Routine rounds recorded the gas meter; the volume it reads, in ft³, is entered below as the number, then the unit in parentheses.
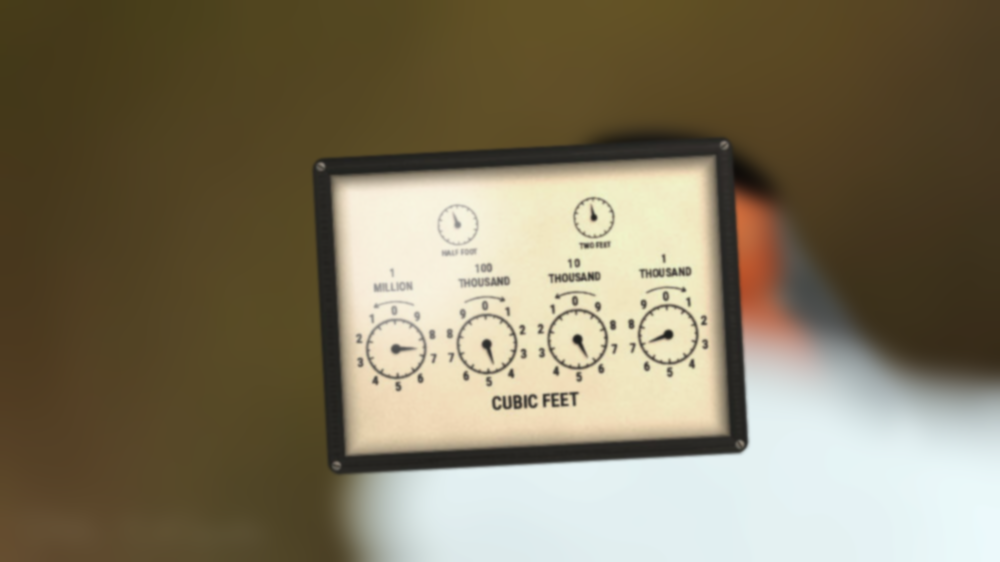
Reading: 745700 (ft³)
